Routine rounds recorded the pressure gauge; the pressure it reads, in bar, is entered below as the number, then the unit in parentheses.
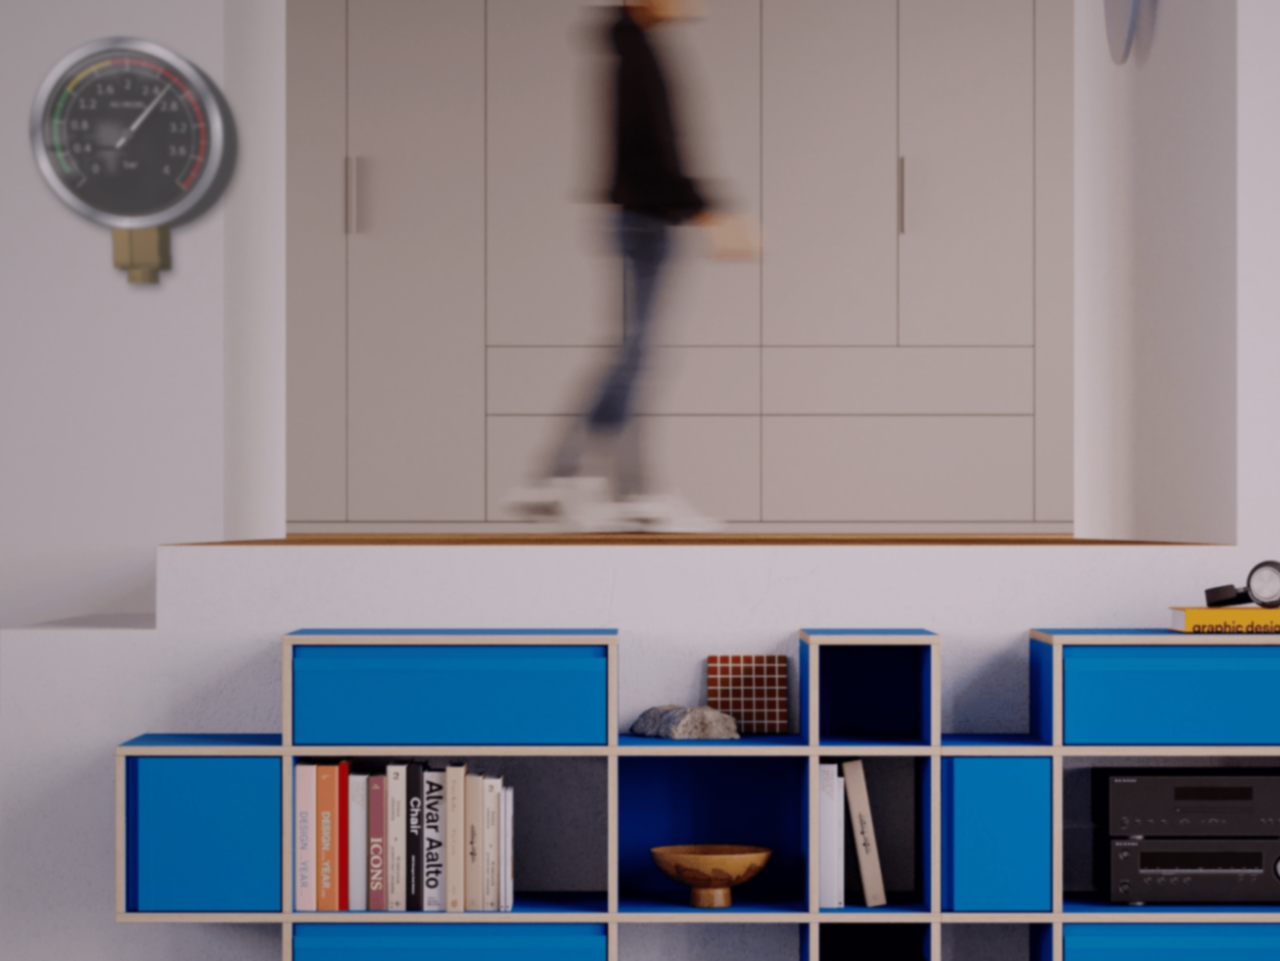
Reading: 2.6 (bar)
